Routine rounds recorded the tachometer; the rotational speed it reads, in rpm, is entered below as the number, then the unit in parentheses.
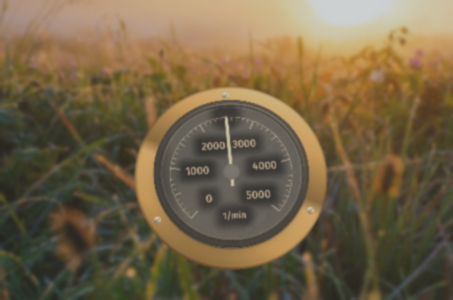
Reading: 2500 (rpm)
